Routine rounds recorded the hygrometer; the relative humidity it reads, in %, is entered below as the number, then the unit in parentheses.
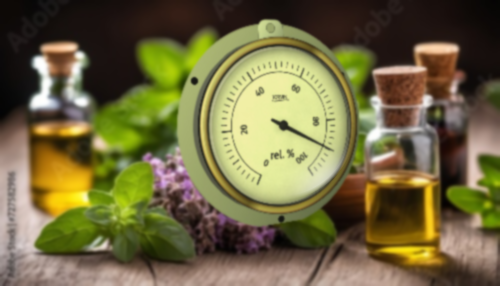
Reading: 90 (%)
